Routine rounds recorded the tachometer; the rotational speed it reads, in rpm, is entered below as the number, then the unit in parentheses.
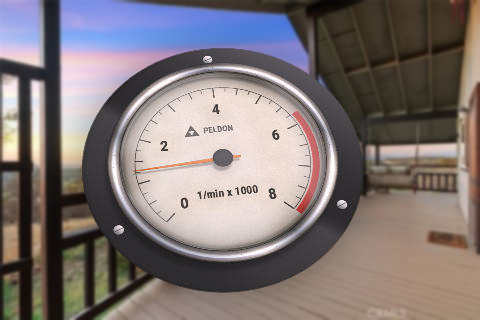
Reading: 1250 (rpm)
